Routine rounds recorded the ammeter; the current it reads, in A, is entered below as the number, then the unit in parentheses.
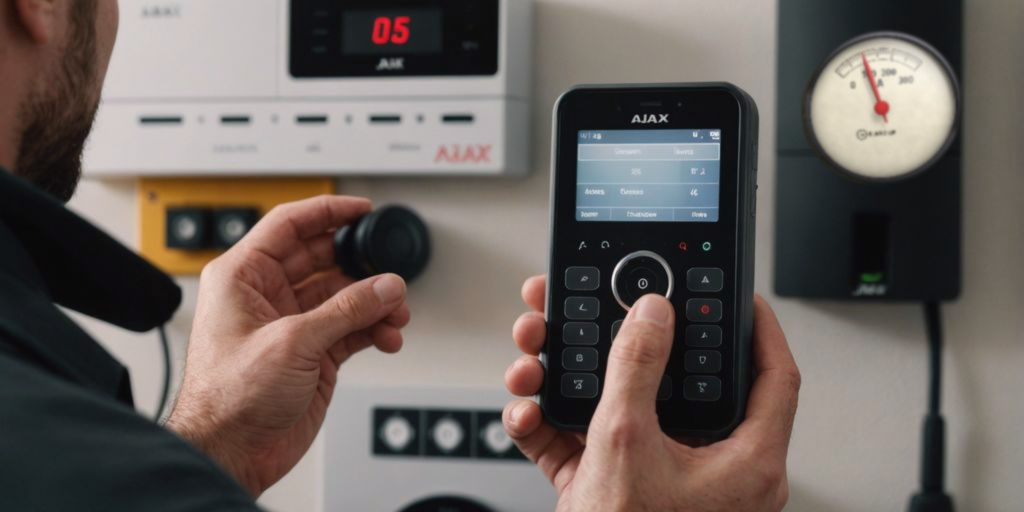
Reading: 100 (A)
